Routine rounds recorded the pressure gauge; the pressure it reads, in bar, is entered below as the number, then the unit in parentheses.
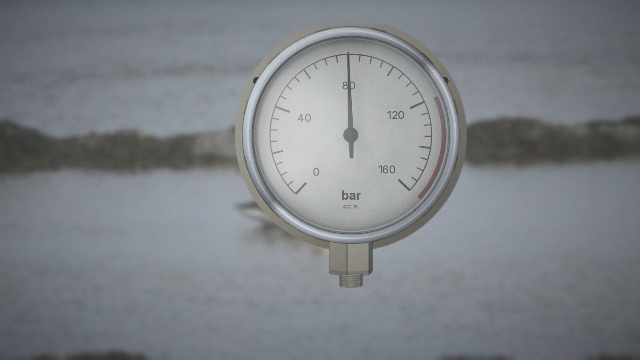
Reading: 80 (bar)
